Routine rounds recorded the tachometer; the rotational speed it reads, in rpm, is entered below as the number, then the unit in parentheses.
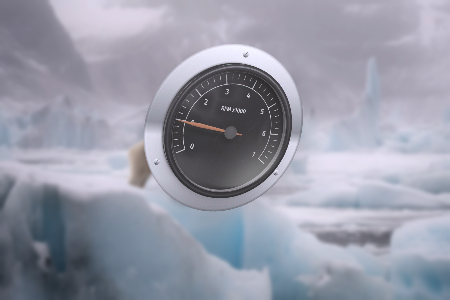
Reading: 1000 (rpm)
